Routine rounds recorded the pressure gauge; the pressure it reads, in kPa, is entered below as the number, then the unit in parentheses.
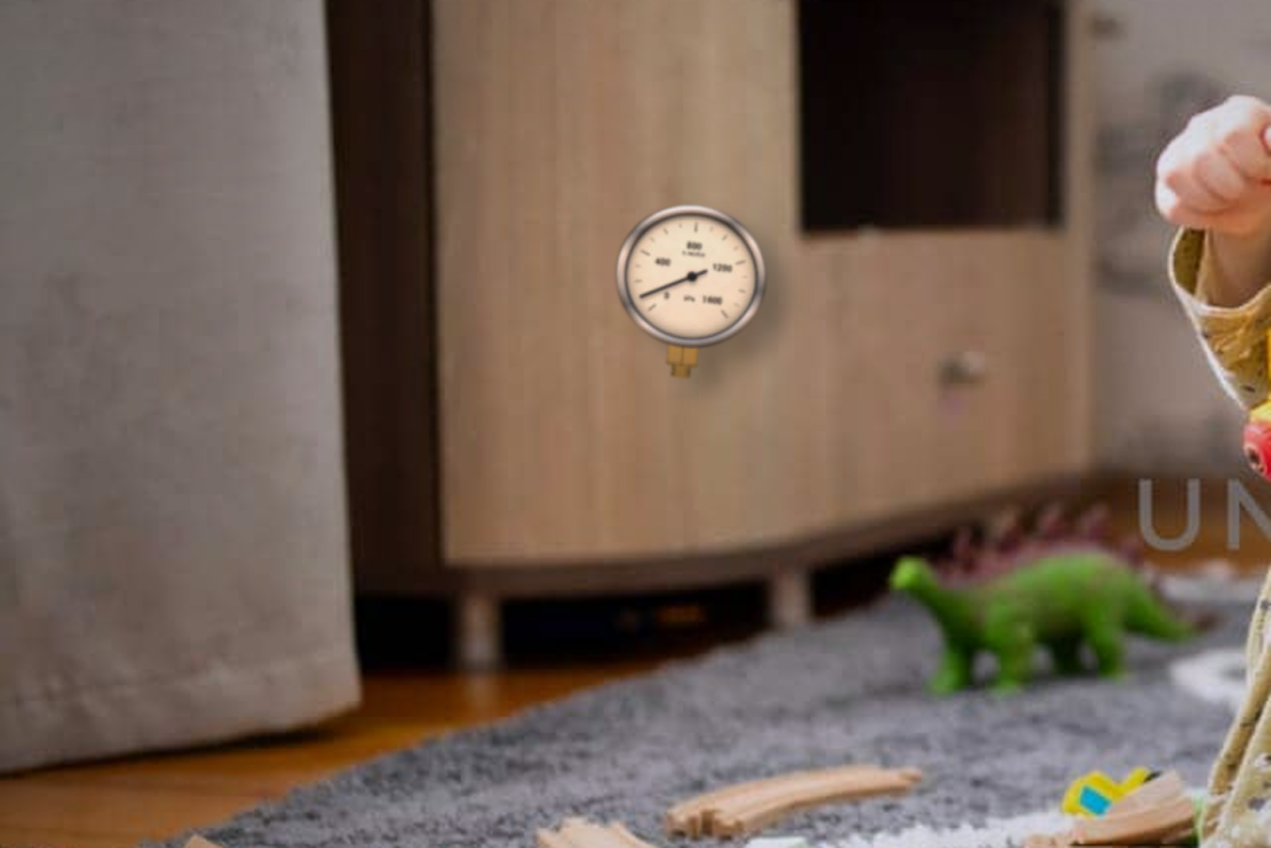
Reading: 100 (kPa)
